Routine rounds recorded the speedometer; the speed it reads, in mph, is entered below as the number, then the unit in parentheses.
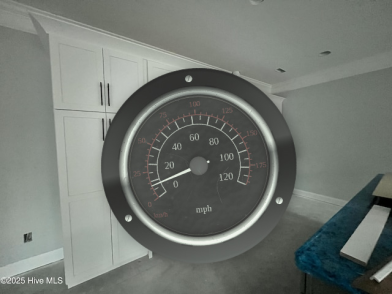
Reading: 7.5 (mph)
